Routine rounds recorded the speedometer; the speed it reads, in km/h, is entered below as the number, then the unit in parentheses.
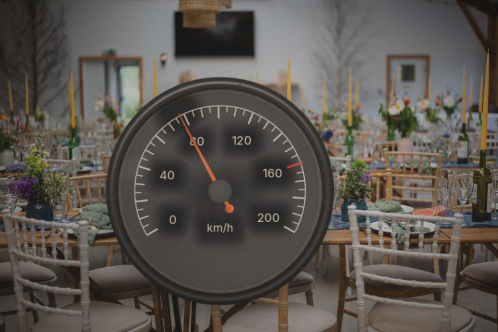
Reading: 77.5 (km/h)
